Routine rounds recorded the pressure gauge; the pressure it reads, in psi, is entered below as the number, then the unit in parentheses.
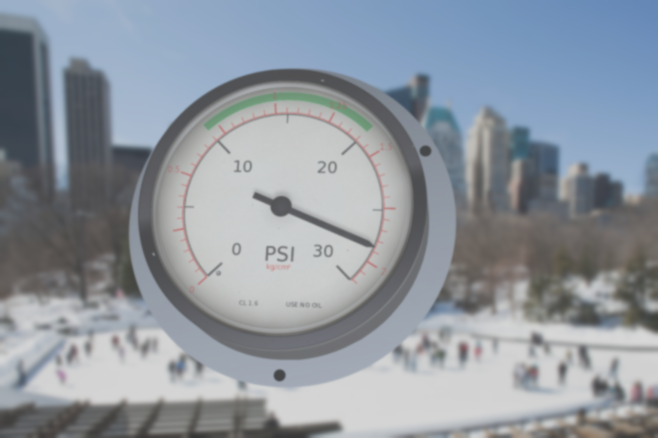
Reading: 27.5 (psi)
